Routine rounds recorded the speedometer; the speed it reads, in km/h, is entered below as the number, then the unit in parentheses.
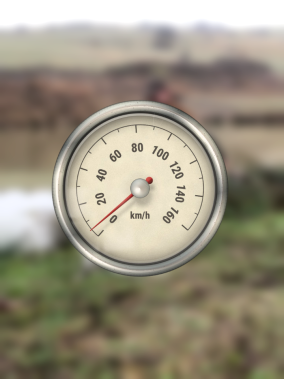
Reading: 5 (km/h)
